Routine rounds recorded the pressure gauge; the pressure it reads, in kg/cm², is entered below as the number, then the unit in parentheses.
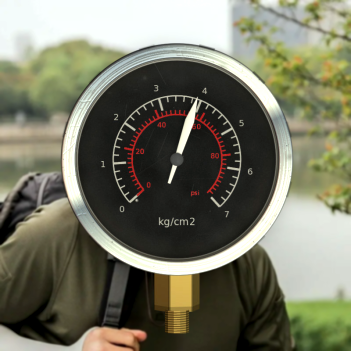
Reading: 3.9 (kg/cm²)
